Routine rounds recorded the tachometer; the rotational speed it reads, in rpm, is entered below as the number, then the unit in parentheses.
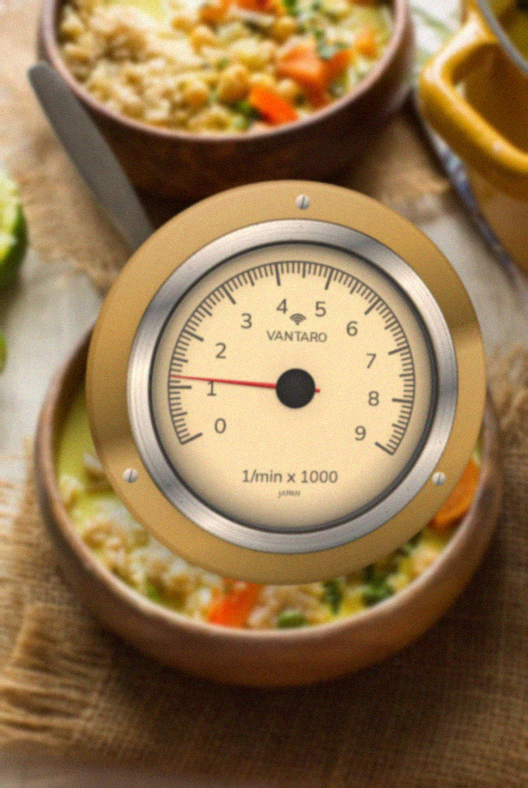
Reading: 1200 (rpm)
